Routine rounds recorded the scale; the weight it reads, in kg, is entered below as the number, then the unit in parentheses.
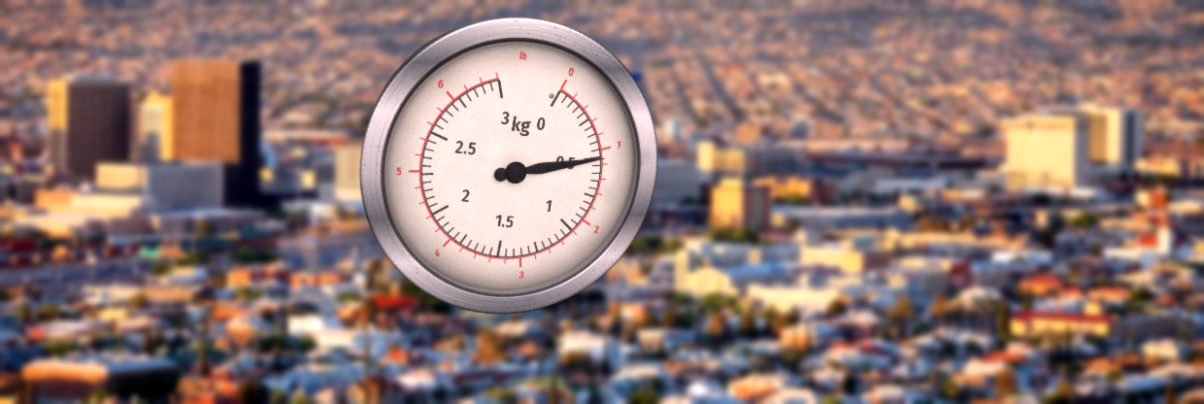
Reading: 0.5 (kg)
